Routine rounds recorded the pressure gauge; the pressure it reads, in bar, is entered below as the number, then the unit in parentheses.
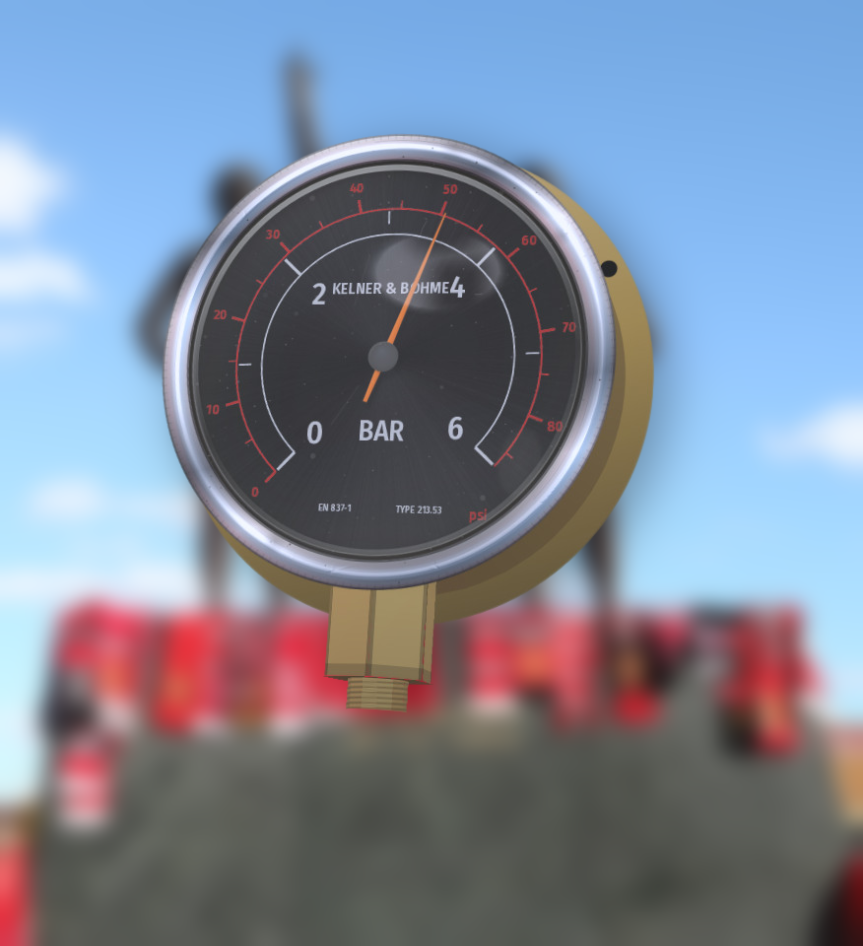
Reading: 3.5 (bar)
